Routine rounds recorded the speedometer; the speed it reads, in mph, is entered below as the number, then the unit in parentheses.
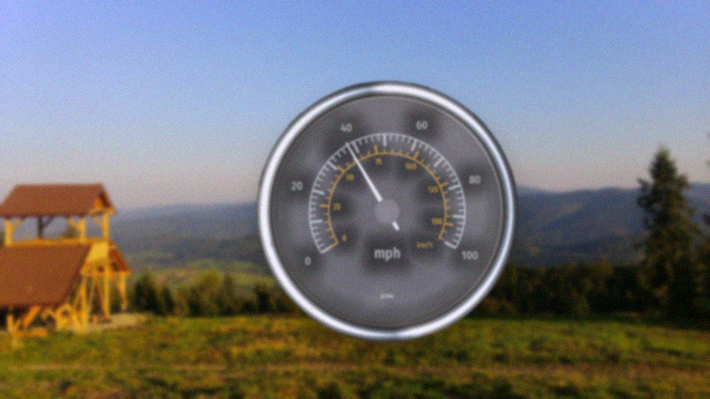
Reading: 38 (mph)
